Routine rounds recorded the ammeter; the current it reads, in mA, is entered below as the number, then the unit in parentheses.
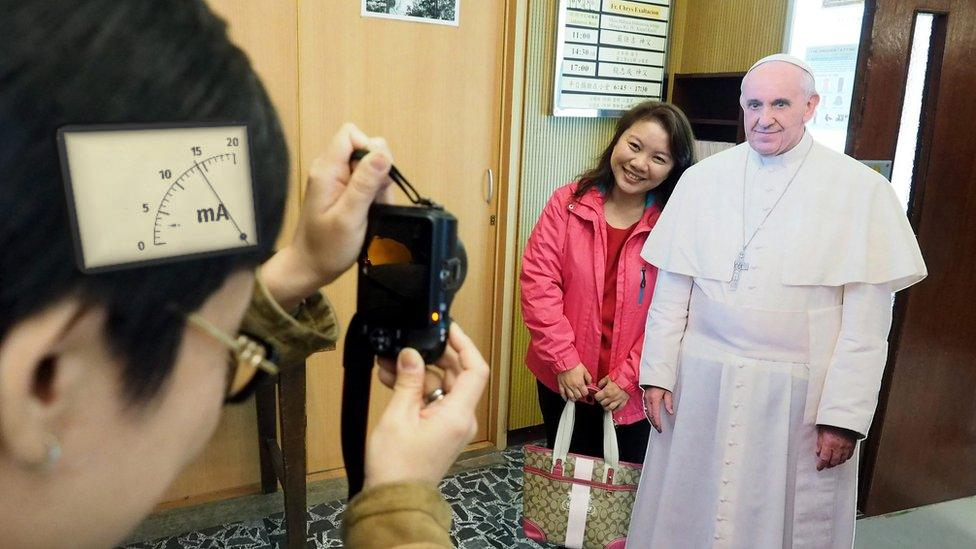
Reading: 14 (mA)
